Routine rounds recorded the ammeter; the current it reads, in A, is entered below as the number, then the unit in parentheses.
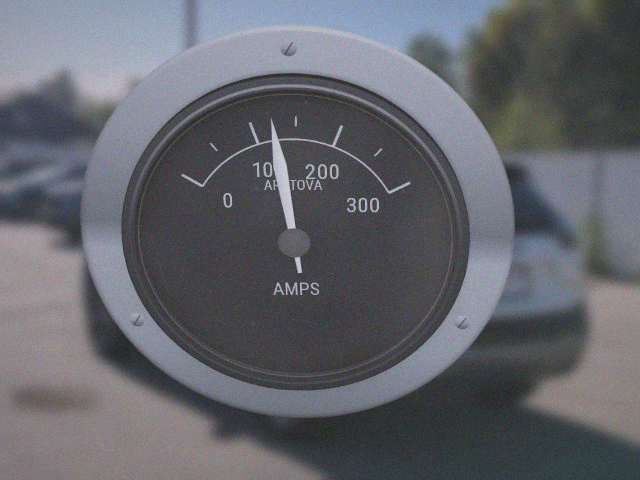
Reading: 125 (A)
